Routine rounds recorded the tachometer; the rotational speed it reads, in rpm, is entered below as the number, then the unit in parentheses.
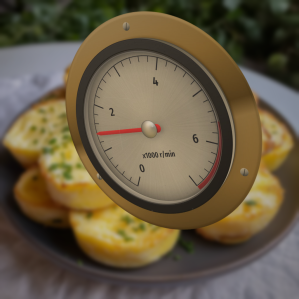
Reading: 1400 (rpm)
